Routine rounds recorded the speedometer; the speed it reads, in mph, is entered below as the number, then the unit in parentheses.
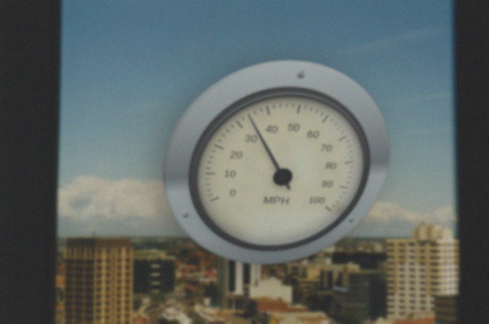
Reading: 34 (mph)
